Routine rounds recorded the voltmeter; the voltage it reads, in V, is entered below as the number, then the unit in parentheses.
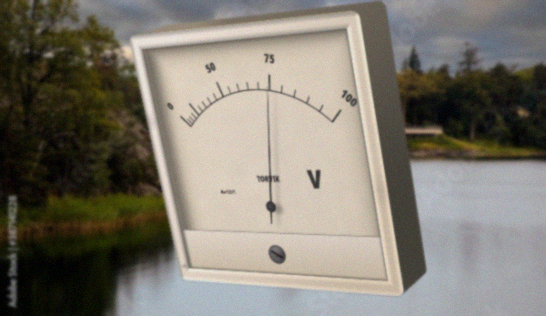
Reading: 75 (V)
